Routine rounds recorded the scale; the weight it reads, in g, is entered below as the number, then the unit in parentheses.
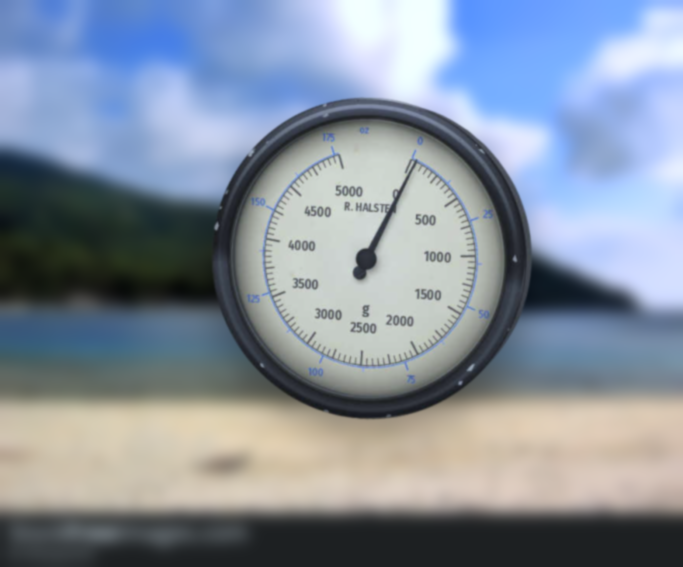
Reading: 50 (g)
